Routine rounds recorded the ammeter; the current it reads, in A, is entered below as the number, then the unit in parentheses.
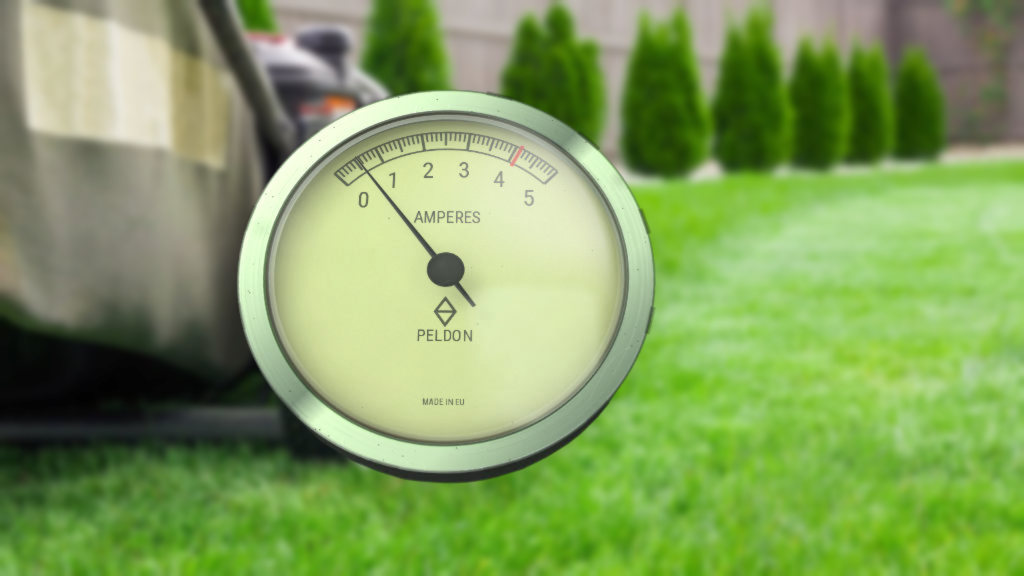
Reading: 0.5 (A)
